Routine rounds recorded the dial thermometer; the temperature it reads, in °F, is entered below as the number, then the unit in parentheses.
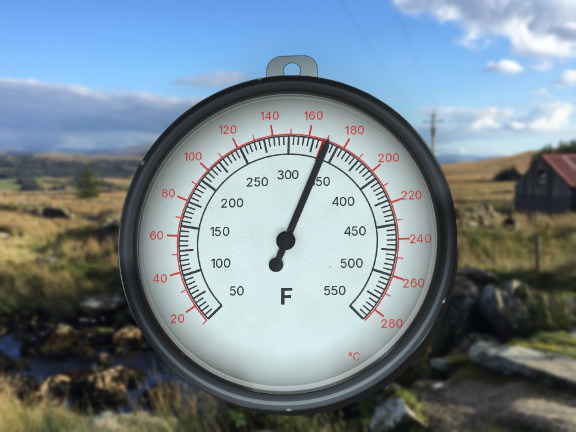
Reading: 340 (°F)
